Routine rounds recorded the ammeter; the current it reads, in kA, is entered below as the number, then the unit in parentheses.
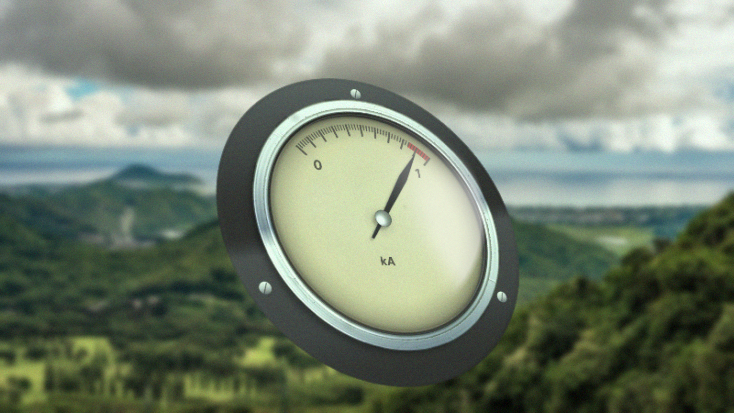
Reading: 0.9 (kA)
